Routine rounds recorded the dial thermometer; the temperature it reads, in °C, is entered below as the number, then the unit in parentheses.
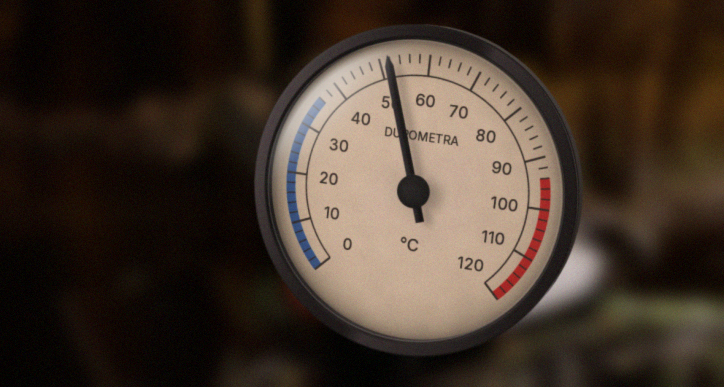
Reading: 52 (°C)
